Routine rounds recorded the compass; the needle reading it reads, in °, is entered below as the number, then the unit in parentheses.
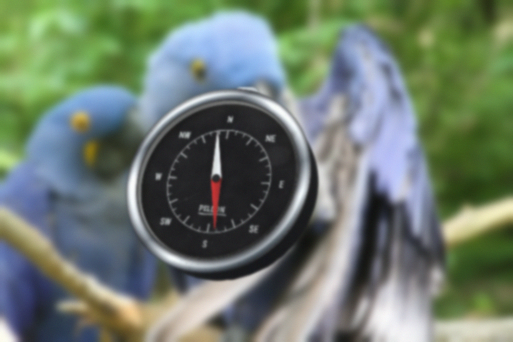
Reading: 170 (°)
